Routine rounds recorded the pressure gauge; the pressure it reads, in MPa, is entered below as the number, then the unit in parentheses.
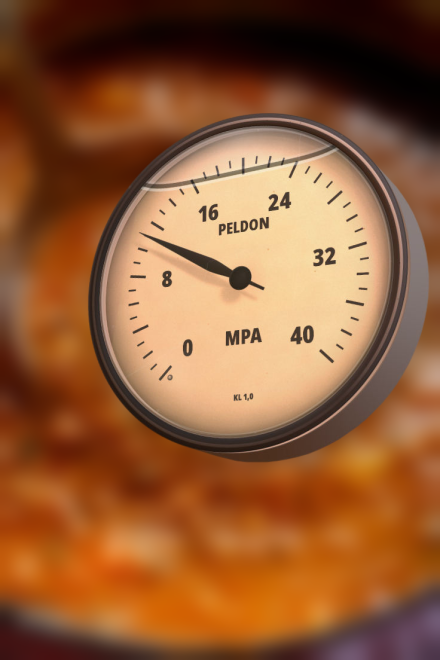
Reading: 11 (MPa)
